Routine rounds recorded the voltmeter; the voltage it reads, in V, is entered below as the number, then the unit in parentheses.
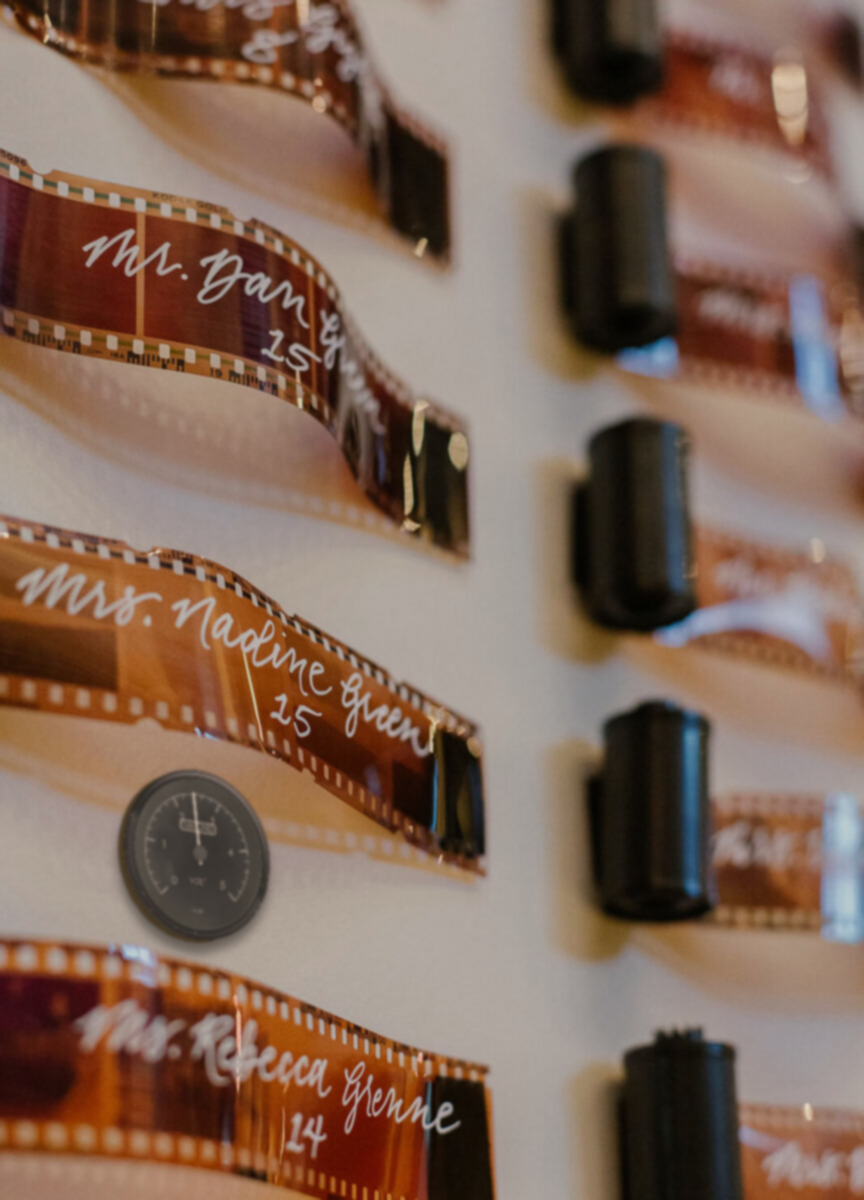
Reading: 2.4 (V)
